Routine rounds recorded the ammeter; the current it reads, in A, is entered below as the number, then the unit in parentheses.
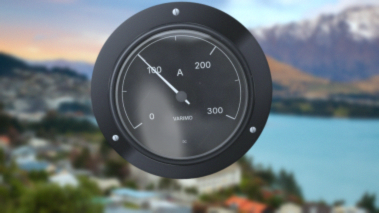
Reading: 100 (A)
